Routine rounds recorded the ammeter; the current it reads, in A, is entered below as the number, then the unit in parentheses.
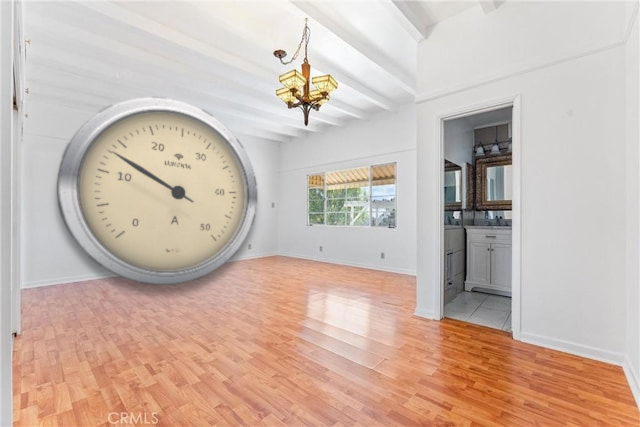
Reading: 13 (A)
